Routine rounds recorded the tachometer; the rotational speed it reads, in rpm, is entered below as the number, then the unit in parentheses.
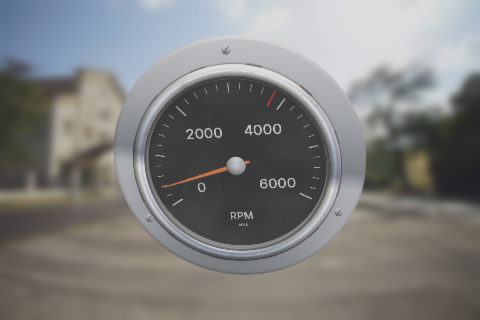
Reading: 400 (rpm)
